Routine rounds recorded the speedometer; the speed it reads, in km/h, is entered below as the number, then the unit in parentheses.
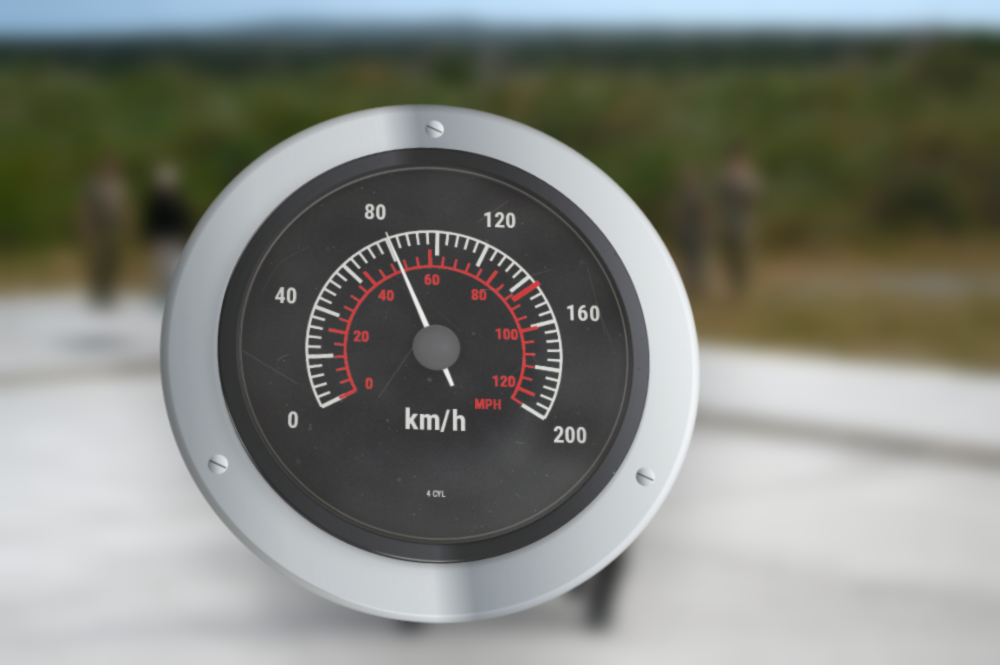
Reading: 80 (km/h)
